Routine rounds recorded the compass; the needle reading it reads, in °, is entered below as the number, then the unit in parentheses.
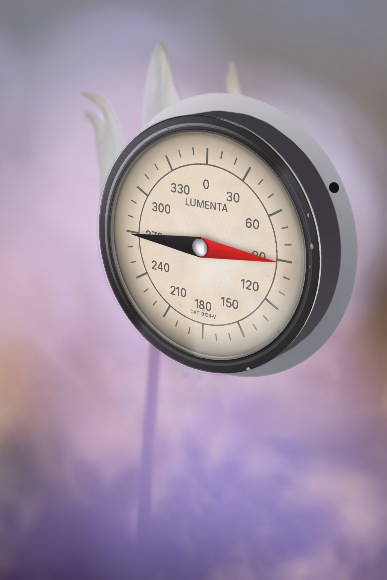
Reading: 90 (°)
